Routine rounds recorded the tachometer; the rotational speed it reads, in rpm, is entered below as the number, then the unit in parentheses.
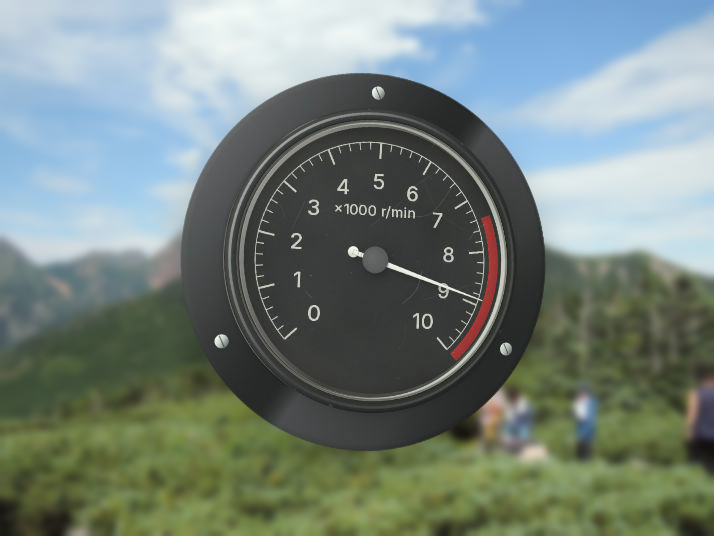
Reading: 8900 (rpm)
